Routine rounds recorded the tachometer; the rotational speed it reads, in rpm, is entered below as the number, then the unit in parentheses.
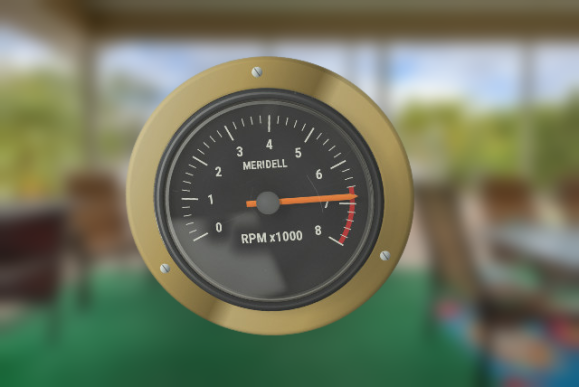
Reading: 6800 (rpm)
